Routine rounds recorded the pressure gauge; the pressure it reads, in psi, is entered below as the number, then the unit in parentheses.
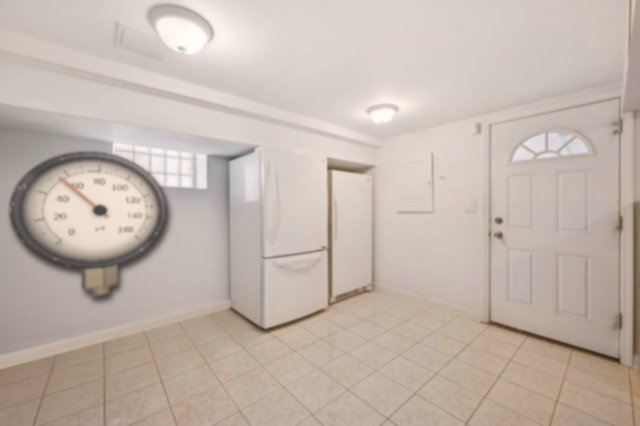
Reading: 55 (psi)
